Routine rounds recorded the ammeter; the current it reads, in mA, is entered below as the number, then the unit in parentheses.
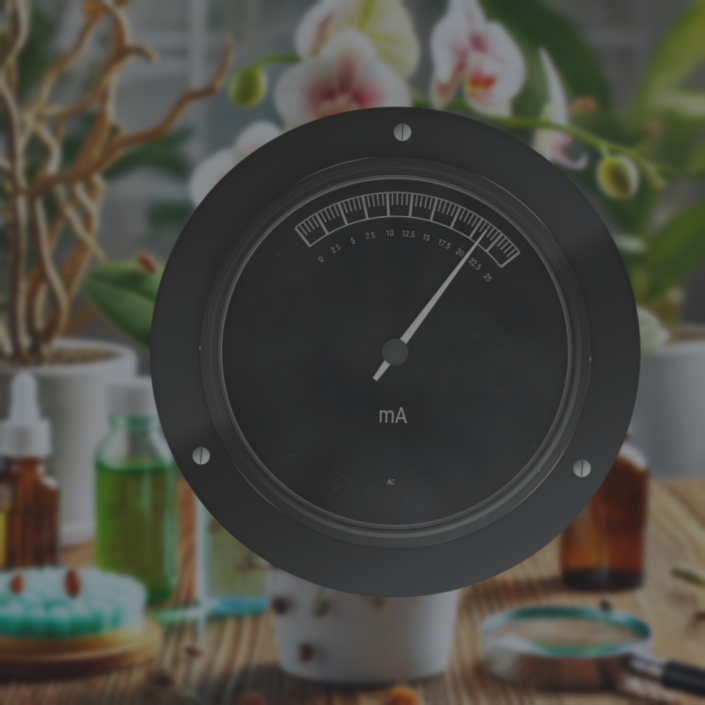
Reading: 21 (mA)
